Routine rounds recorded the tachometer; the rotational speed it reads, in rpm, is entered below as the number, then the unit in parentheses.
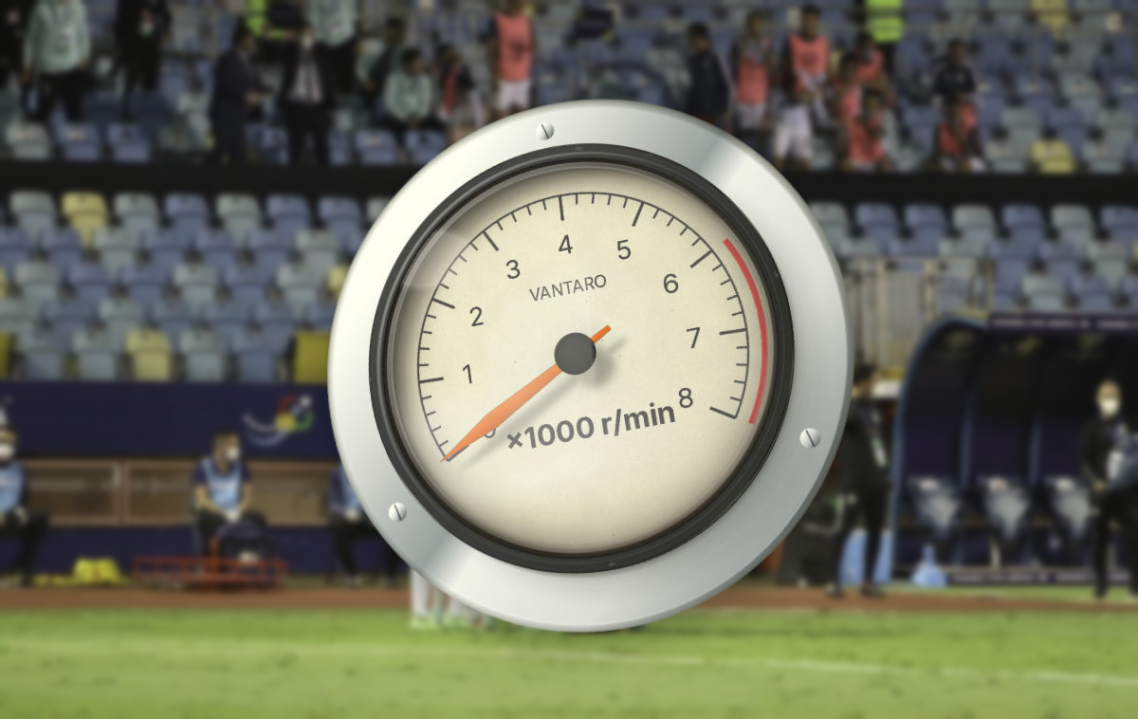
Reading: 0 (rpm)
